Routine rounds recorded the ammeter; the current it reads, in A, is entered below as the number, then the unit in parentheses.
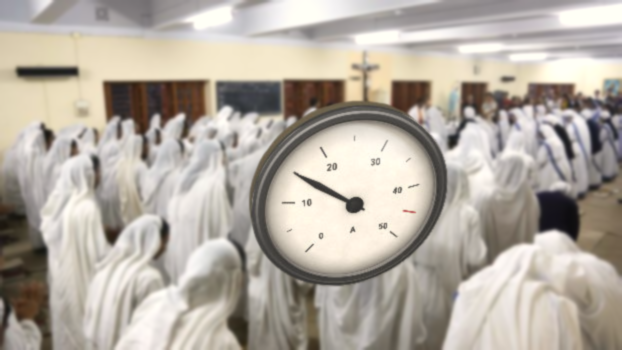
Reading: 15 (A)
